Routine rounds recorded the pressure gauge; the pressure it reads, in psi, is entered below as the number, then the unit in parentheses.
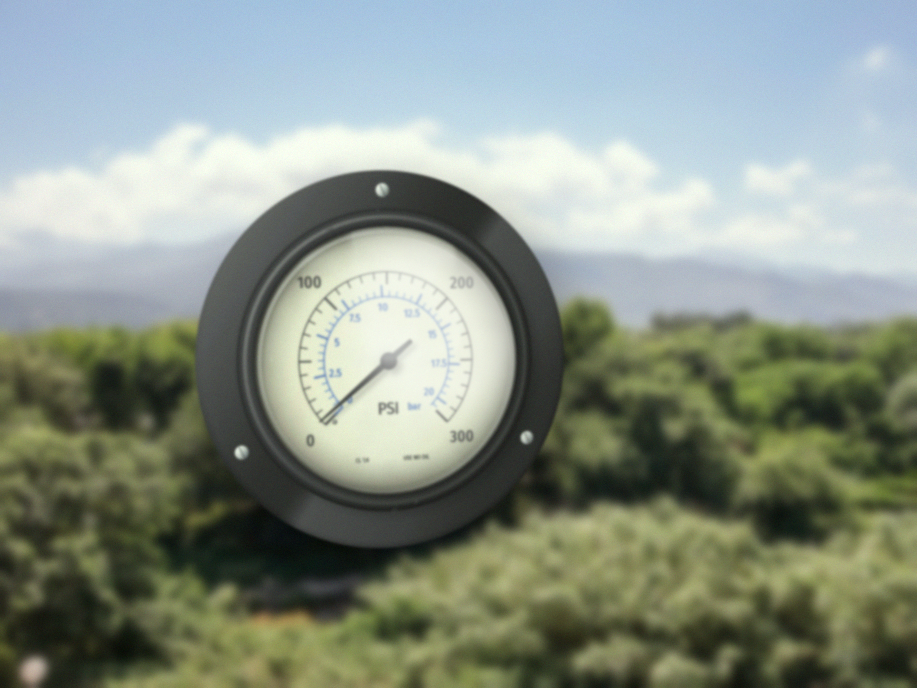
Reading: 5 (psi)
